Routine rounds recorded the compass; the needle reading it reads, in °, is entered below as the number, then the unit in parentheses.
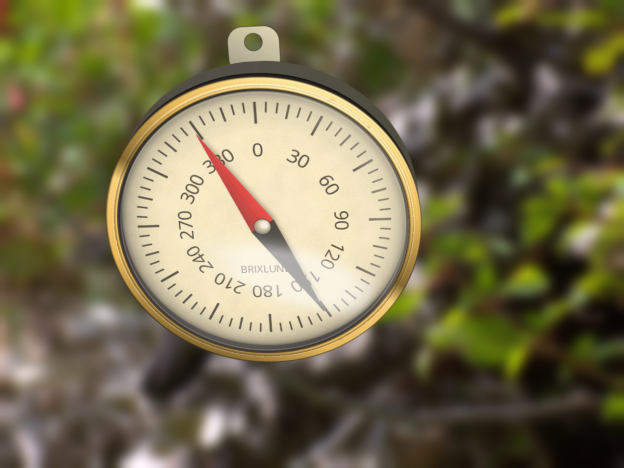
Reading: 330 (°)
